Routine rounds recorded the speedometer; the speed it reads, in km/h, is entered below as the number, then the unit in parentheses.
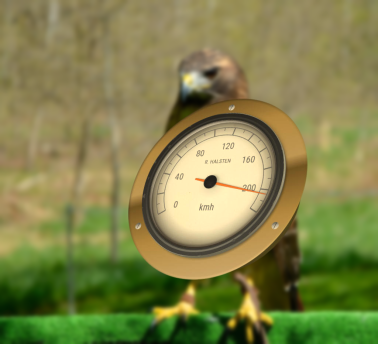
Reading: 205 (km/h)
